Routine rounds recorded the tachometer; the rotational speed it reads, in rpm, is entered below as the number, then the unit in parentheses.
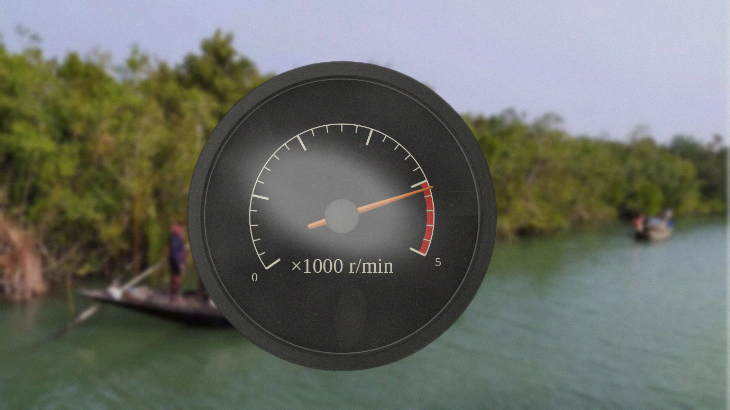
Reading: 4100 (rpm)
